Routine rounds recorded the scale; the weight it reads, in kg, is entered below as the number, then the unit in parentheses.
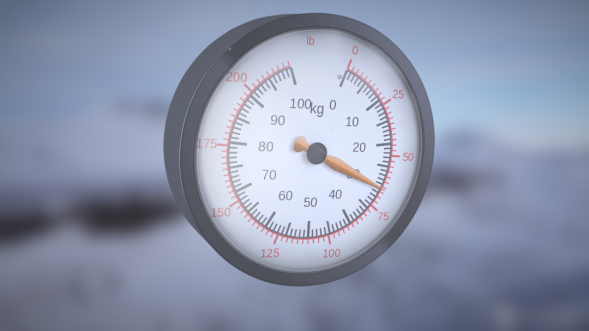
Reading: 30 (kg)
